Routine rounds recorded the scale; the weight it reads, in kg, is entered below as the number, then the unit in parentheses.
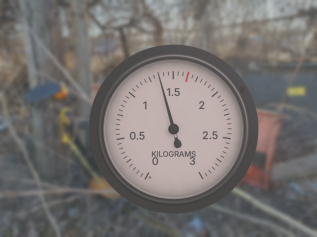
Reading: 1.35 (kg)
